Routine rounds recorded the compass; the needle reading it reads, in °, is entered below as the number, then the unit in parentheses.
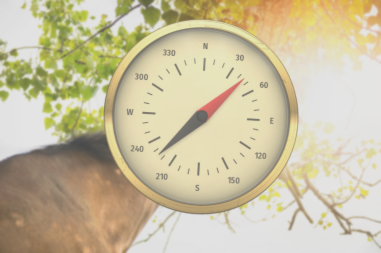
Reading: 45 (°)
